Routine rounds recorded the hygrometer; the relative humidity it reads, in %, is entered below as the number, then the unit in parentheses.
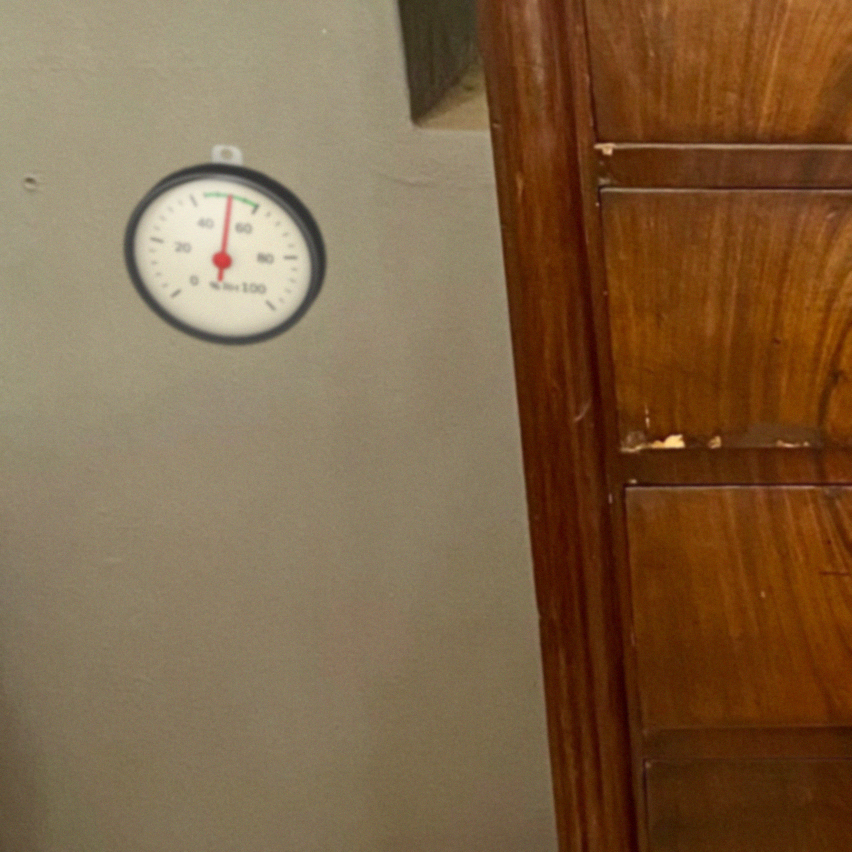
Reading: 52 (%)
